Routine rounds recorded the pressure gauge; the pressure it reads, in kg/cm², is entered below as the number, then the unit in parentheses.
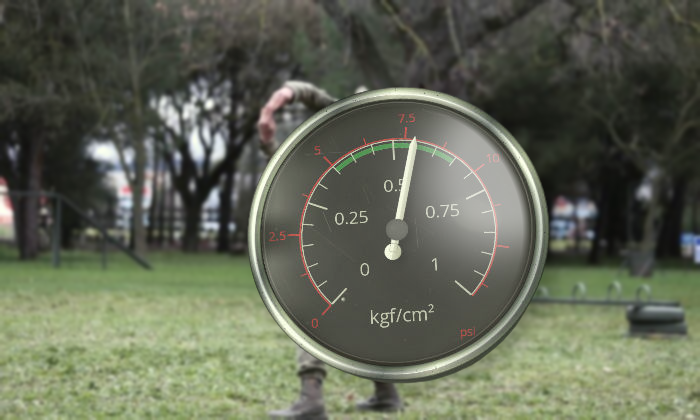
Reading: 0.55 (kg/cm²)
